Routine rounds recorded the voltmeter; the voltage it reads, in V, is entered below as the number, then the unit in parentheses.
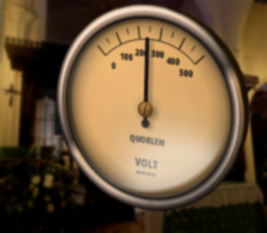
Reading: 250 (V)
